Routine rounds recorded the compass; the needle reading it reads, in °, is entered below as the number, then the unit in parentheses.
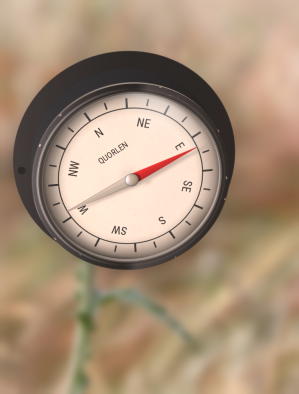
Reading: 97.5 (°)
